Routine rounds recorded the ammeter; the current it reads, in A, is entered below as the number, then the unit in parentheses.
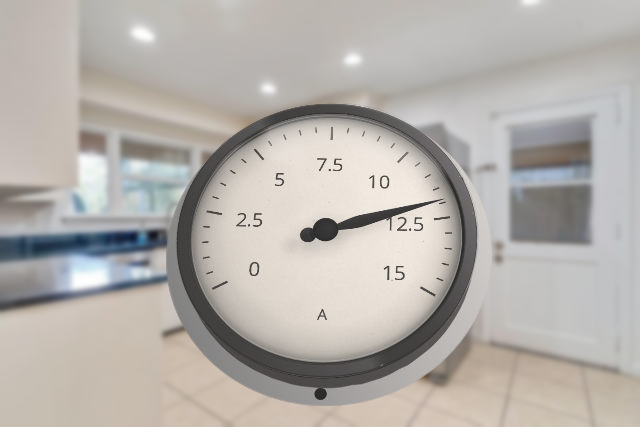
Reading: 12 (A)
